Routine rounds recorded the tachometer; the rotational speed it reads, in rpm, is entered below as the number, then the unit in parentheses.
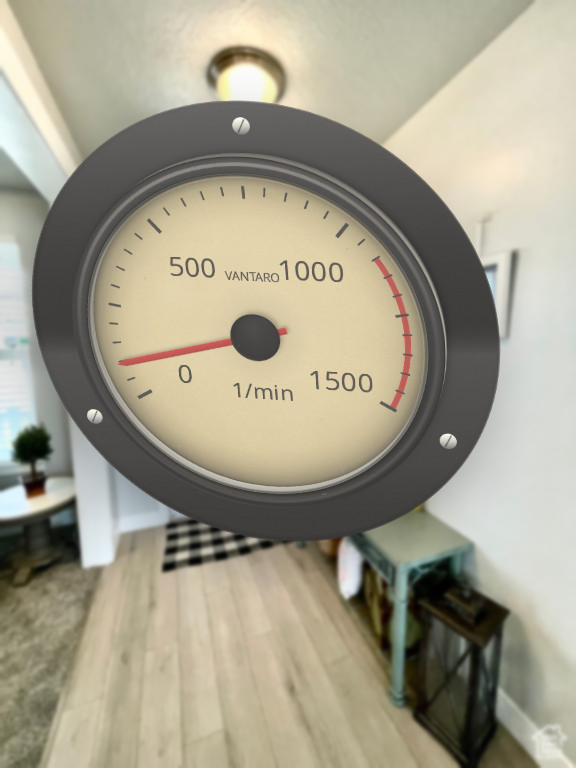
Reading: 100 (rpm)
